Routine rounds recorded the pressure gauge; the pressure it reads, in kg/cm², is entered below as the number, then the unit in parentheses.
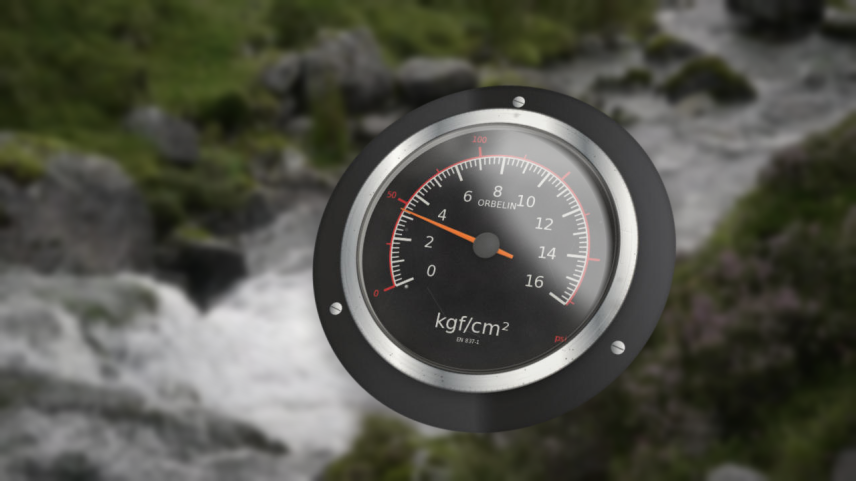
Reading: 3.2 (kg/cm²)
